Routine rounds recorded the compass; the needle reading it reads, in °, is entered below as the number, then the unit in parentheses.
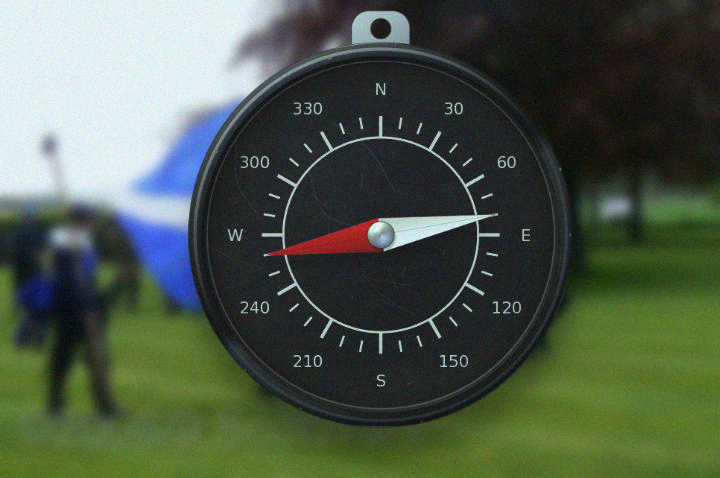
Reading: 260 (°)
